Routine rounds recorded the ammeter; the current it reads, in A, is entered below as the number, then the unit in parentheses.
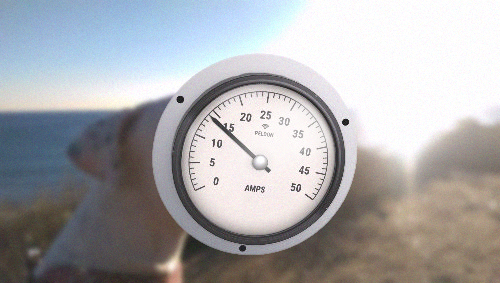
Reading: 14 (A)
